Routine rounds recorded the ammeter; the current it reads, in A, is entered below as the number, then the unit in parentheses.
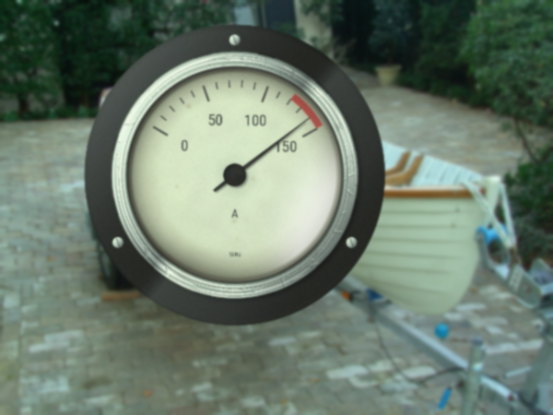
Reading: 140 (A)
